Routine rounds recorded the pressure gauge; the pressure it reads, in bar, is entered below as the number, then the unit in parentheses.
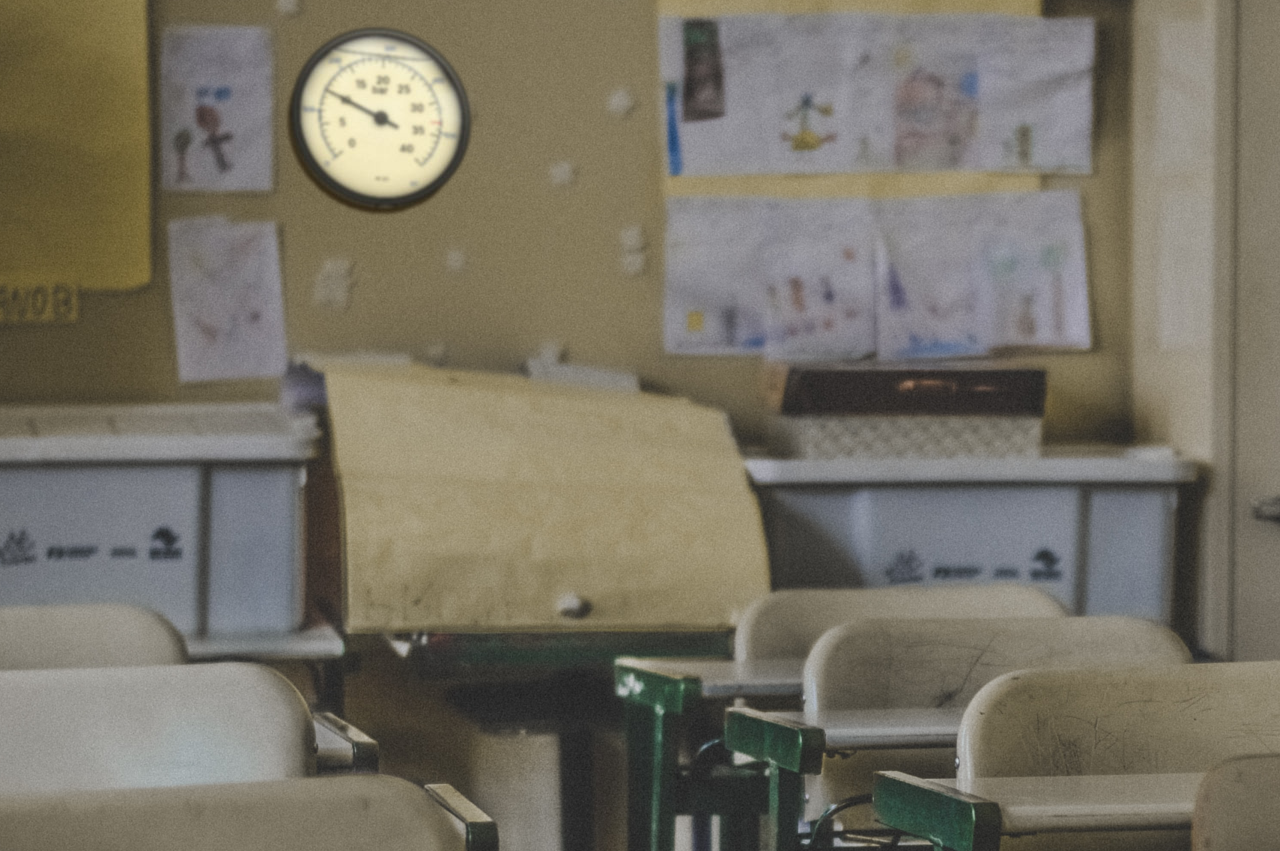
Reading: 10 (bar)
